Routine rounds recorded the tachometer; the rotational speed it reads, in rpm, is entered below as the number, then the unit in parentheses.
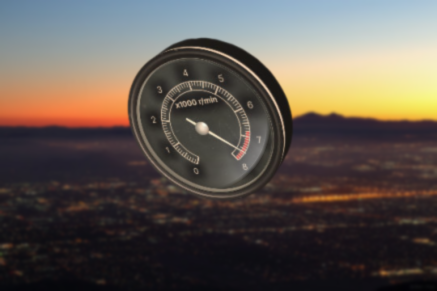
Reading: 7500 (rpm)
